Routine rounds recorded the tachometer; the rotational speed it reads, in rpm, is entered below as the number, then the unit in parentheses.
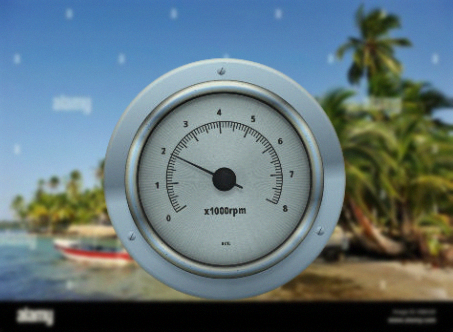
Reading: 2000 (rpm)
